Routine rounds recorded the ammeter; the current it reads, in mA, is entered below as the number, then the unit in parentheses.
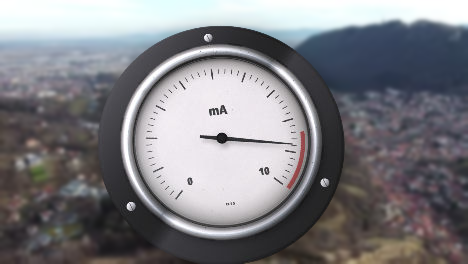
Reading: 8.8 (mA)
